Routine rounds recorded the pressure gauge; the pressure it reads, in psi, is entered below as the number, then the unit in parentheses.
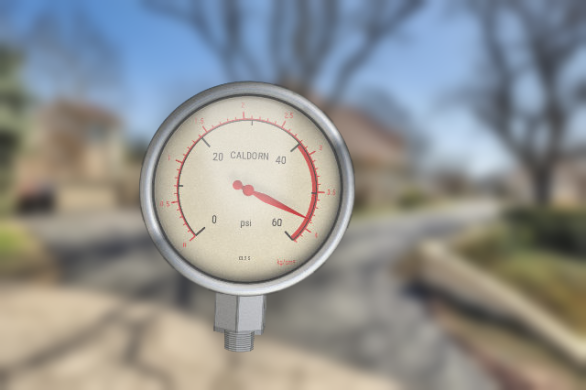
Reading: 55 (psi)
